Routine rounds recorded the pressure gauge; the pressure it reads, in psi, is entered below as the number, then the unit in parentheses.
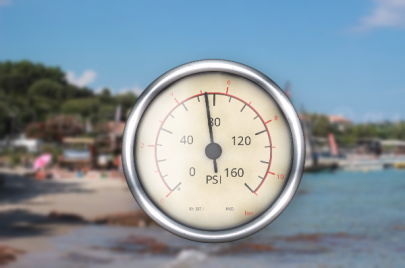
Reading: 75 (psi)
